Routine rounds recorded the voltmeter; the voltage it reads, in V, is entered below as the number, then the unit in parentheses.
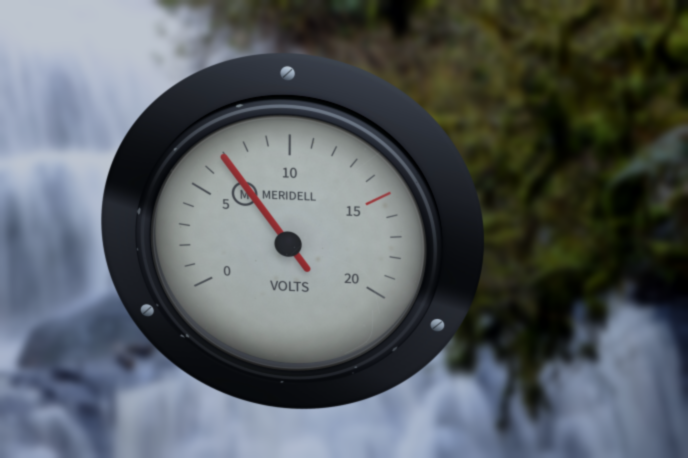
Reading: 7 (V)
